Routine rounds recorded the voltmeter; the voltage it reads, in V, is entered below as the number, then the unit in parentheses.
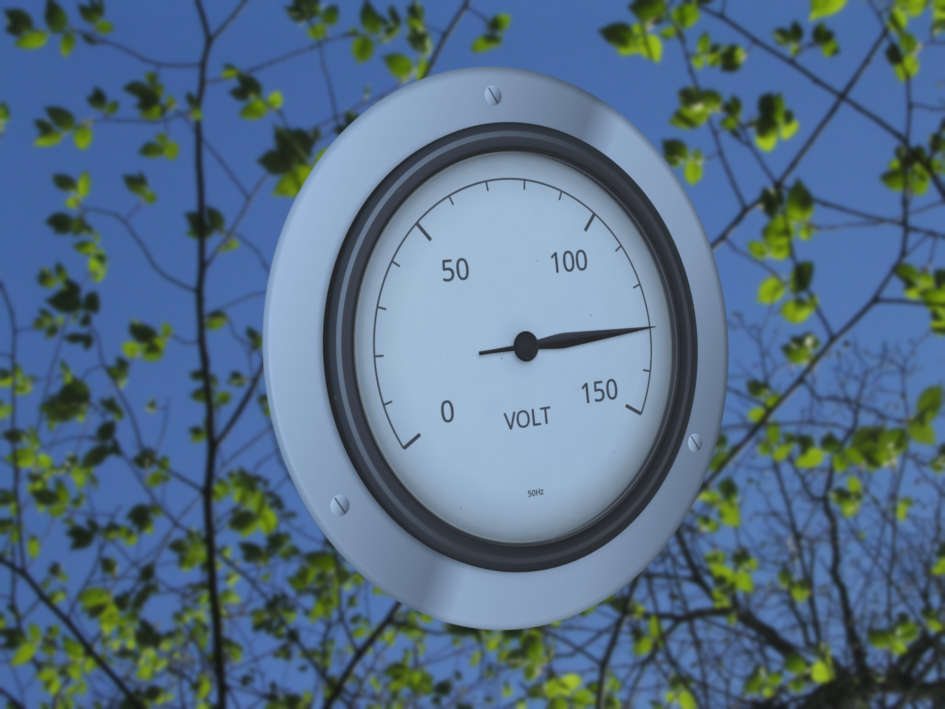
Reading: 130 (V)
